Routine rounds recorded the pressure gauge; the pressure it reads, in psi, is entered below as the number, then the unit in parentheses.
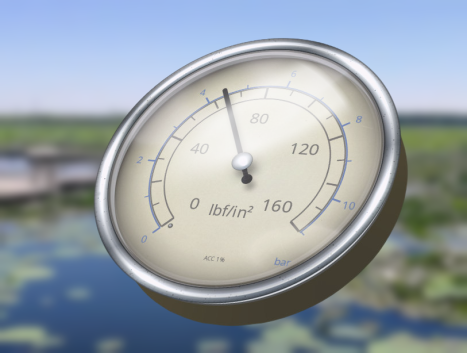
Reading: 65 (psi)
